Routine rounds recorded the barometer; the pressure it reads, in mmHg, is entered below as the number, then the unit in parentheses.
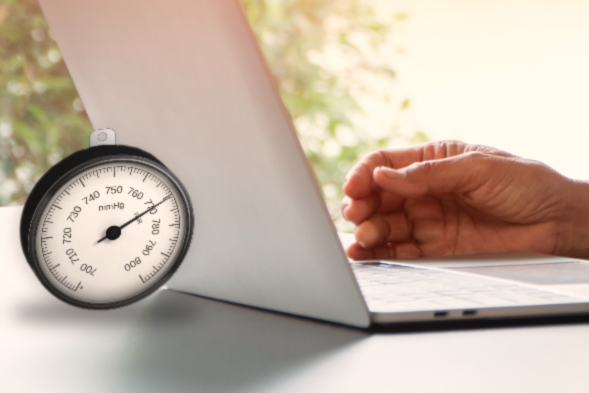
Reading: 770 (mmHg)
